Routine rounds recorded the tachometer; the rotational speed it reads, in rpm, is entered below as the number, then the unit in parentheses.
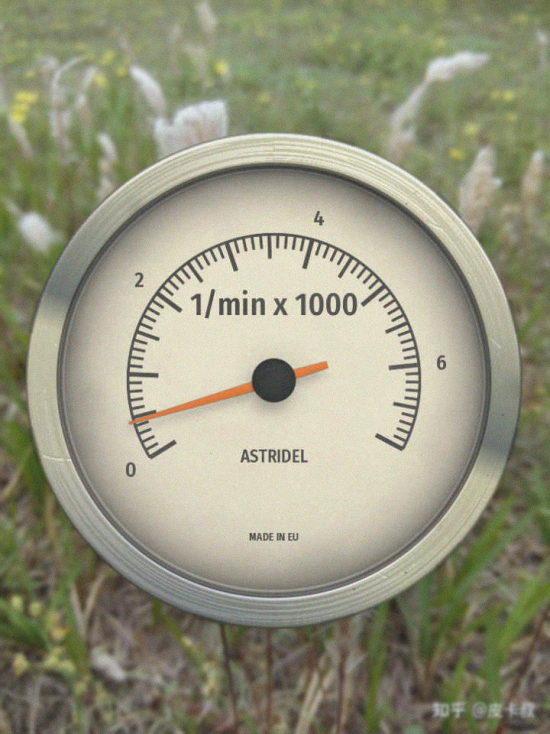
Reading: 450 (rpm)
